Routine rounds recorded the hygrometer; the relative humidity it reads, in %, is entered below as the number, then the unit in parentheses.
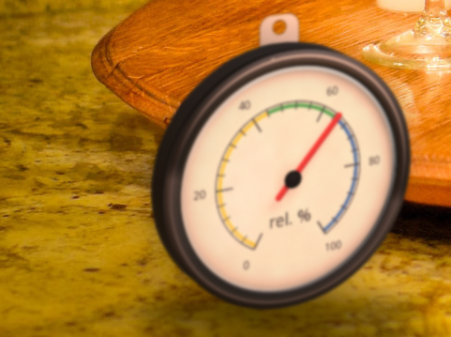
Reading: 64 (%)
